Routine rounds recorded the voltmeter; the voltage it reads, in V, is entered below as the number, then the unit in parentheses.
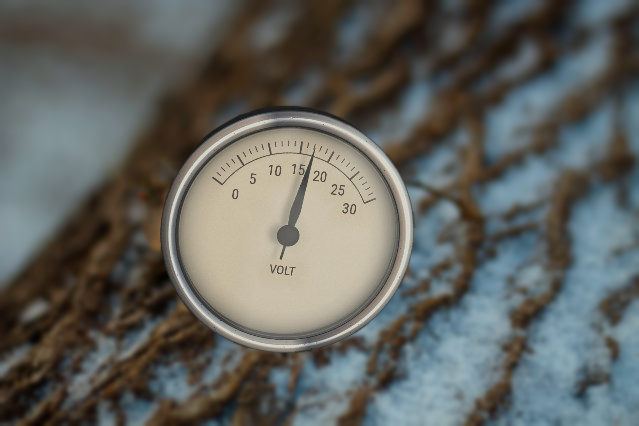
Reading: 17 (V)
